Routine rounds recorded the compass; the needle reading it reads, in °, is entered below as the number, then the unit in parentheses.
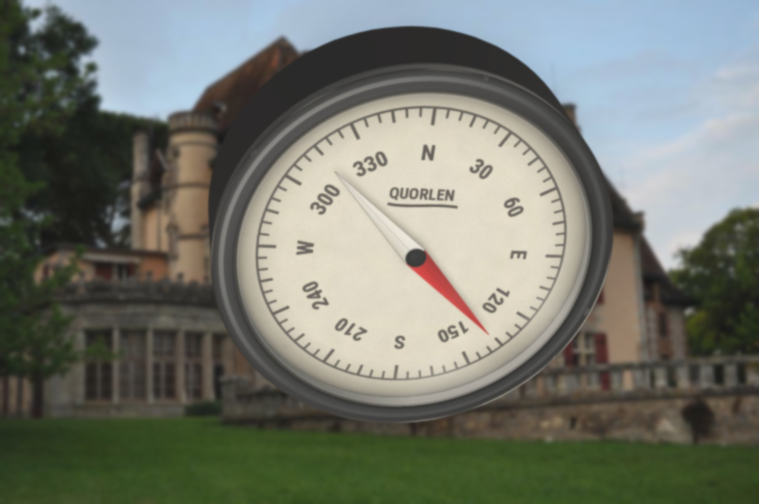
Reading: 135 (°)
